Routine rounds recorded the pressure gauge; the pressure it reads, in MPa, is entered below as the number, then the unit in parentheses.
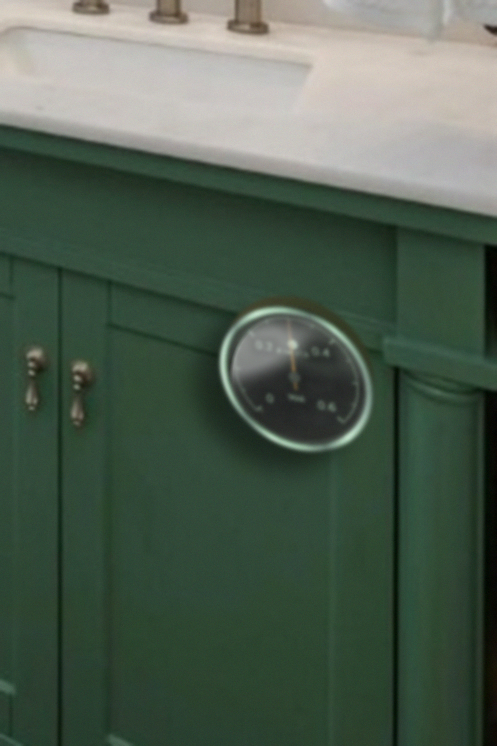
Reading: 0.3 (MPa)
